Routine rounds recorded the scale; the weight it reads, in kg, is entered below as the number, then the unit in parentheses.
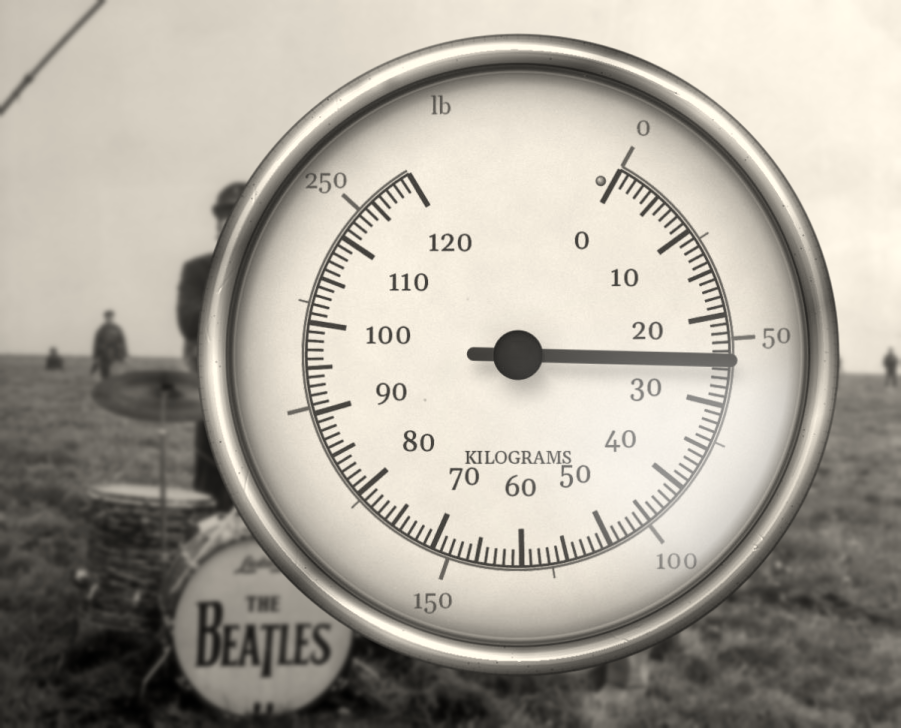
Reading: 25 (kg)
